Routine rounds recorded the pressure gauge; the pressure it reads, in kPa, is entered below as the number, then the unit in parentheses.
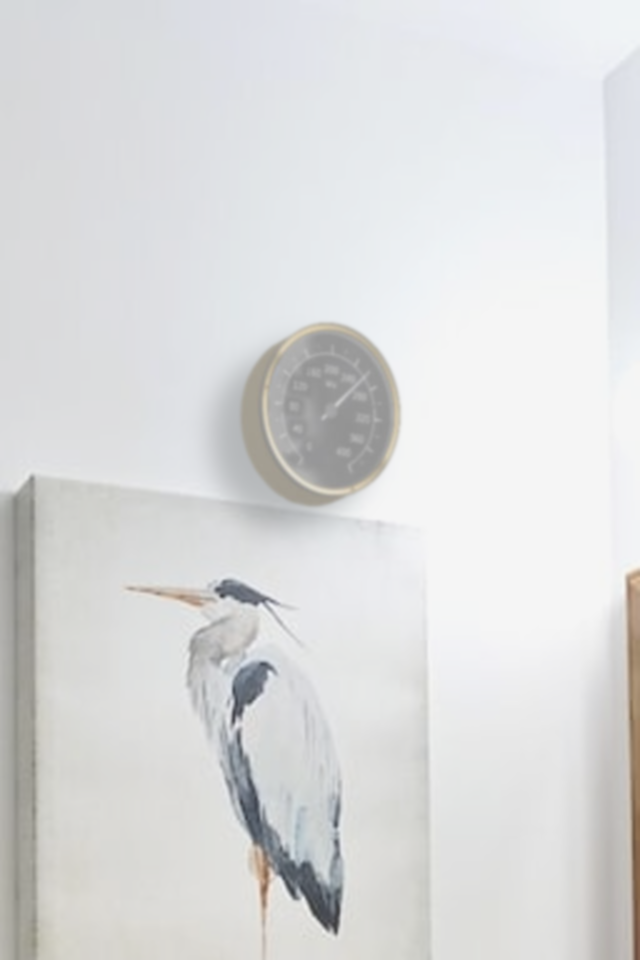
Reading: 260 (kPa)
